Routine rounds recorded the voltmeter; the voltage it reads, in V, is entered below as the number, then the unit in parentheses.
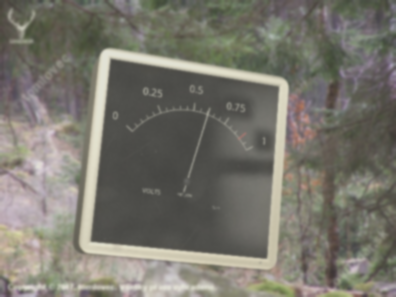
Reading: 0.6 (V)
